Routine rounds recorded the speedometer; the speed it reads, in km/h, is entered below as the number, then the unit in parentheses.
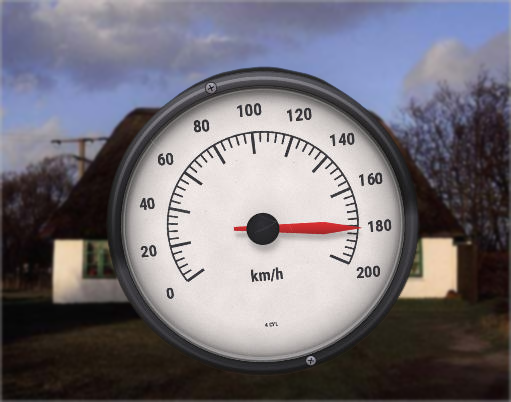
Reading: 180 (km/h)
